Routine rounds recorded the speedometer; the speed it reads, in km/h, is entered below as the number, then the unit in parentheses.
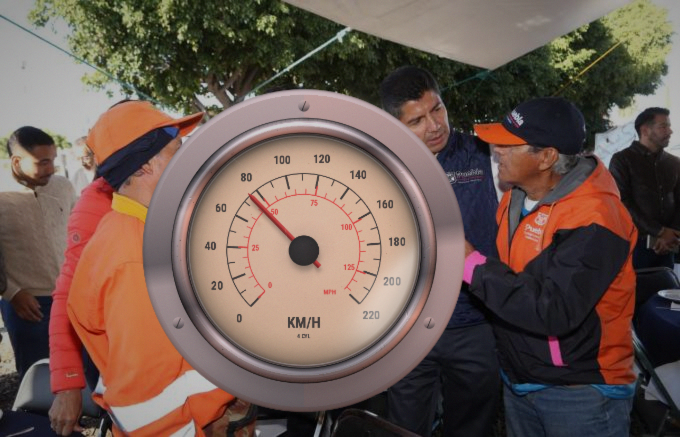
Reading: 75 (km/h)
